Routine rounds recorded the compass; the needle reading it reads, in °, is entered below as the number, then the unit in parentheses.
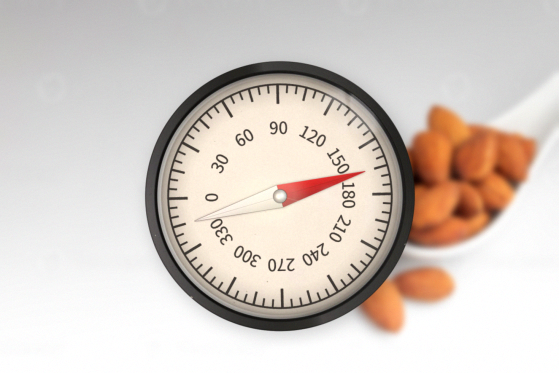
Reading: 165 (°)
